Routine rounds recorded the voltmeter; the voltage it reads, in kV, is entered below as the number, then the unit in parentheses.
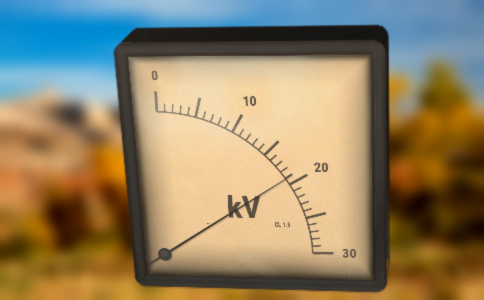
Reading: 19 (kV)
